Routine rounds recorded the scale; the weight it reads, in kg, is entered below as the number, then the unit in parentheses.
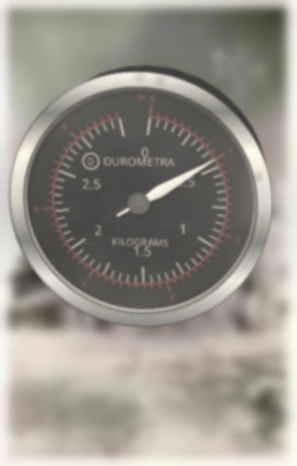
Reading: 0.45 (kg)
